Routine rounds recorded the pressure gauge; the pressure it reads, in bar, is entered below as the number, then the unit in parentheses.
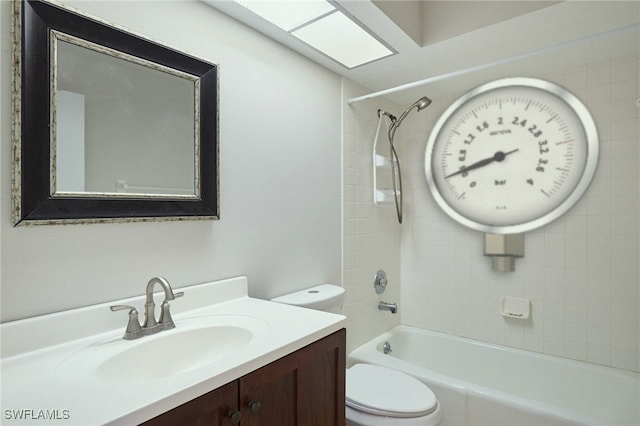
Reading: 0.4 (bar)
